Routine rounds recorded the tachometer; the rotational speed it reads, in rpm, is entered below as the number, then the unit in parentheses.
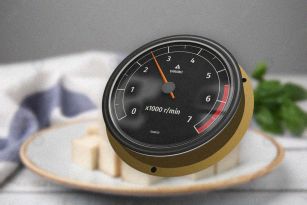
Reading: 2500 (rpm)
